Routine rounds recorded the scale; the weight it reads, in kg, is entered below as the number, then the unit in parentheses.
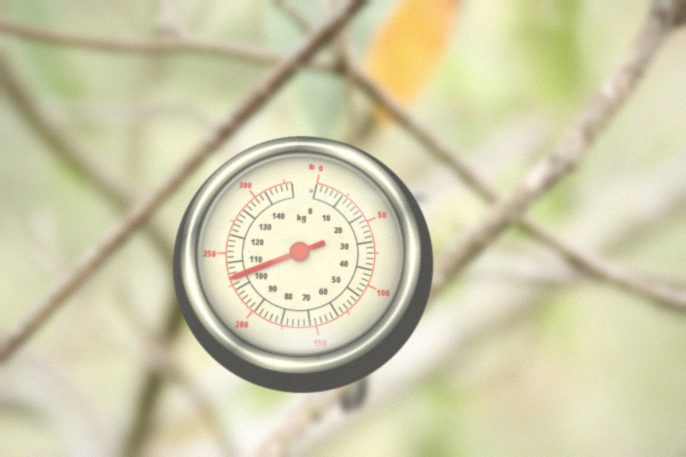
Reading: 104 (kg)
